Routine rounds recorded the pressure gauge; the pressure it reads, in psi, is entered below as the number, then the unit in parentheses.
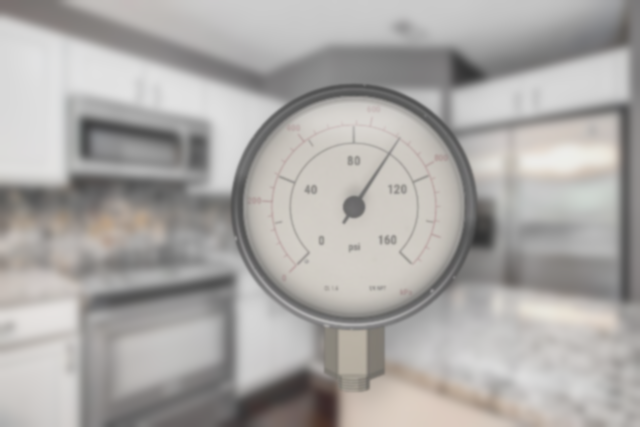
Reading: 100 (psi)
